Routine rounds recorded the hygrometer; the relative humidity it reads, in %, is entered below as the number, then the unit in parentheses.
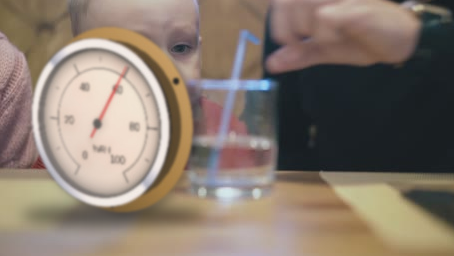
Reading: 60 (%)
